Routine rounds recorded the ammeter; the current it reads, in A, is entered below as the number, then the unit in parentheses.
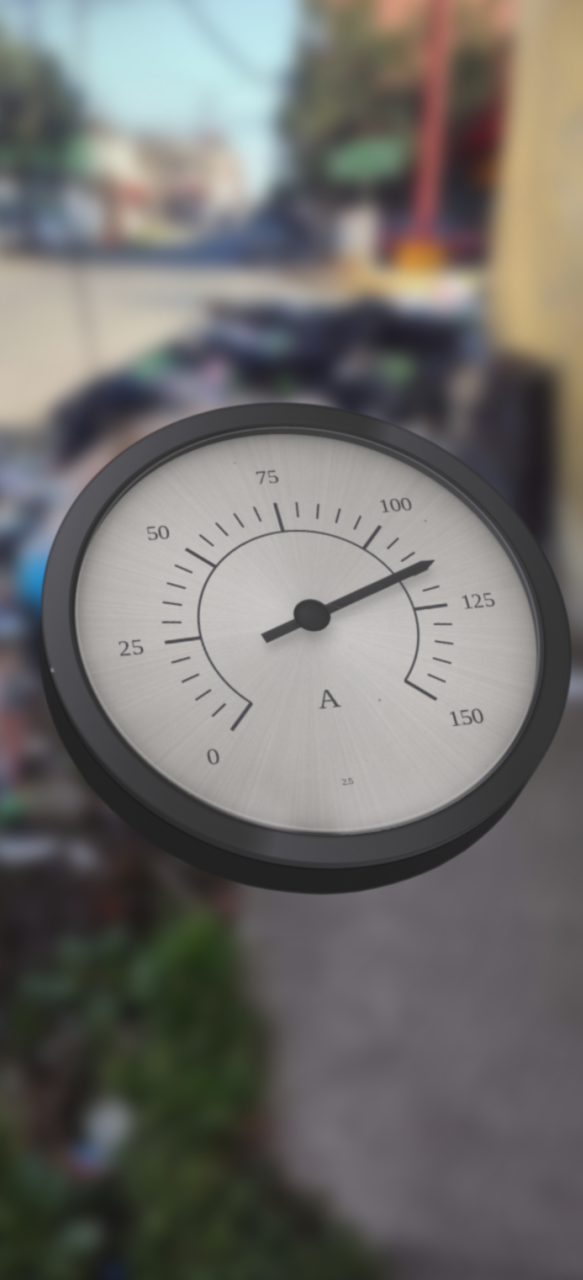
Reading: 115 (A)
